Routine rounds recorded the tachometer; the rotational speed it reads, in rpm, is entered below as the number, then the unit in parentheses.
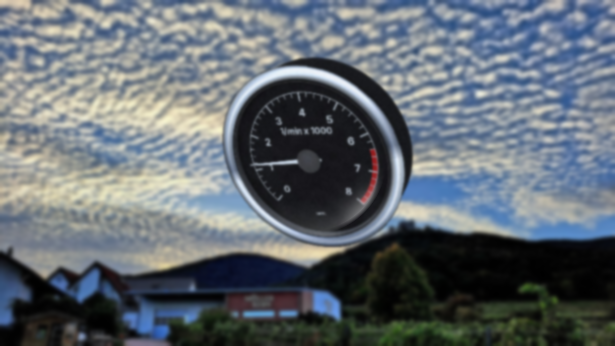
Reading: 1200 (rpm)
